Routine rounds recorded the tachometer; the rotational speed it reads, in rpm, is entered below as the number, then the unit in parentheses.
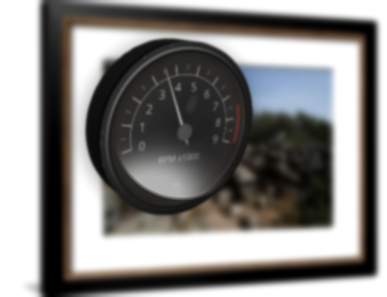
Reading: 3500 (rpm)
